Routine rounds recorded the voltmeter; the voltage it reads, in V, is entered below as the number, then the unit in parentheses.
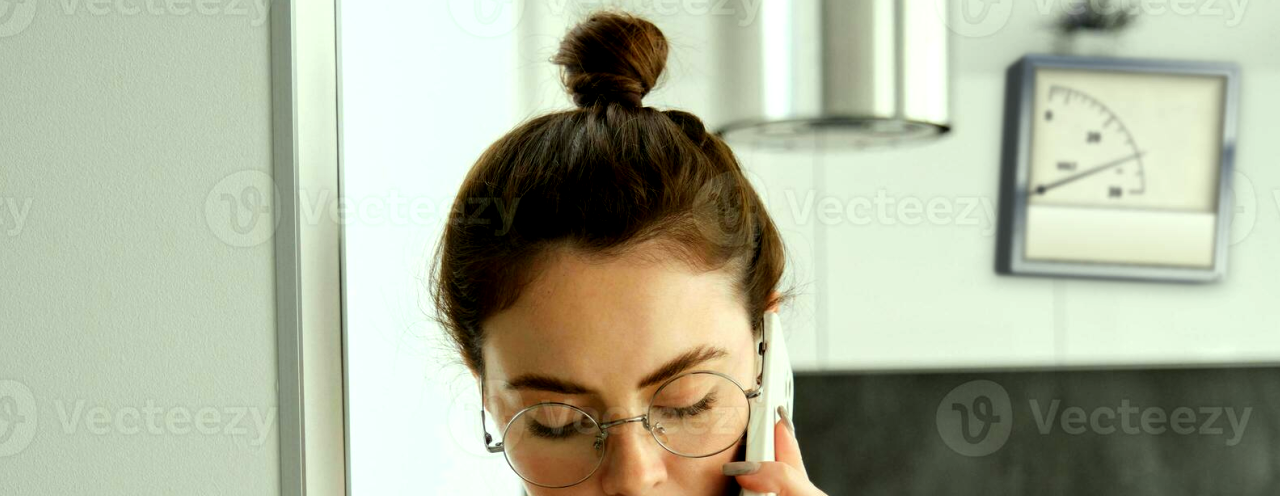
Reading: 26 (V)
